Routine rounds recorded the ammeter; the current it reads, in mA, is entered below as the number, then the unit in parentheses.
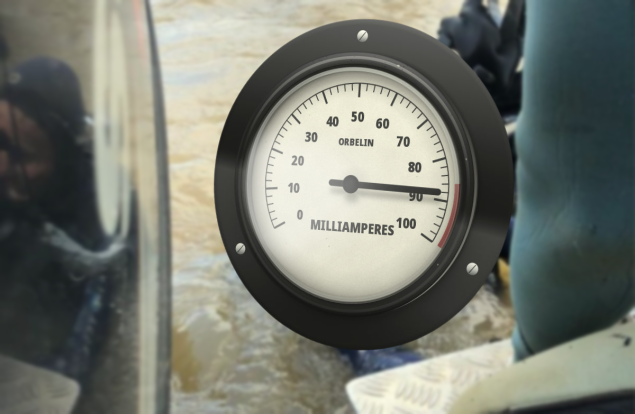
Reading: 88 (mA)
